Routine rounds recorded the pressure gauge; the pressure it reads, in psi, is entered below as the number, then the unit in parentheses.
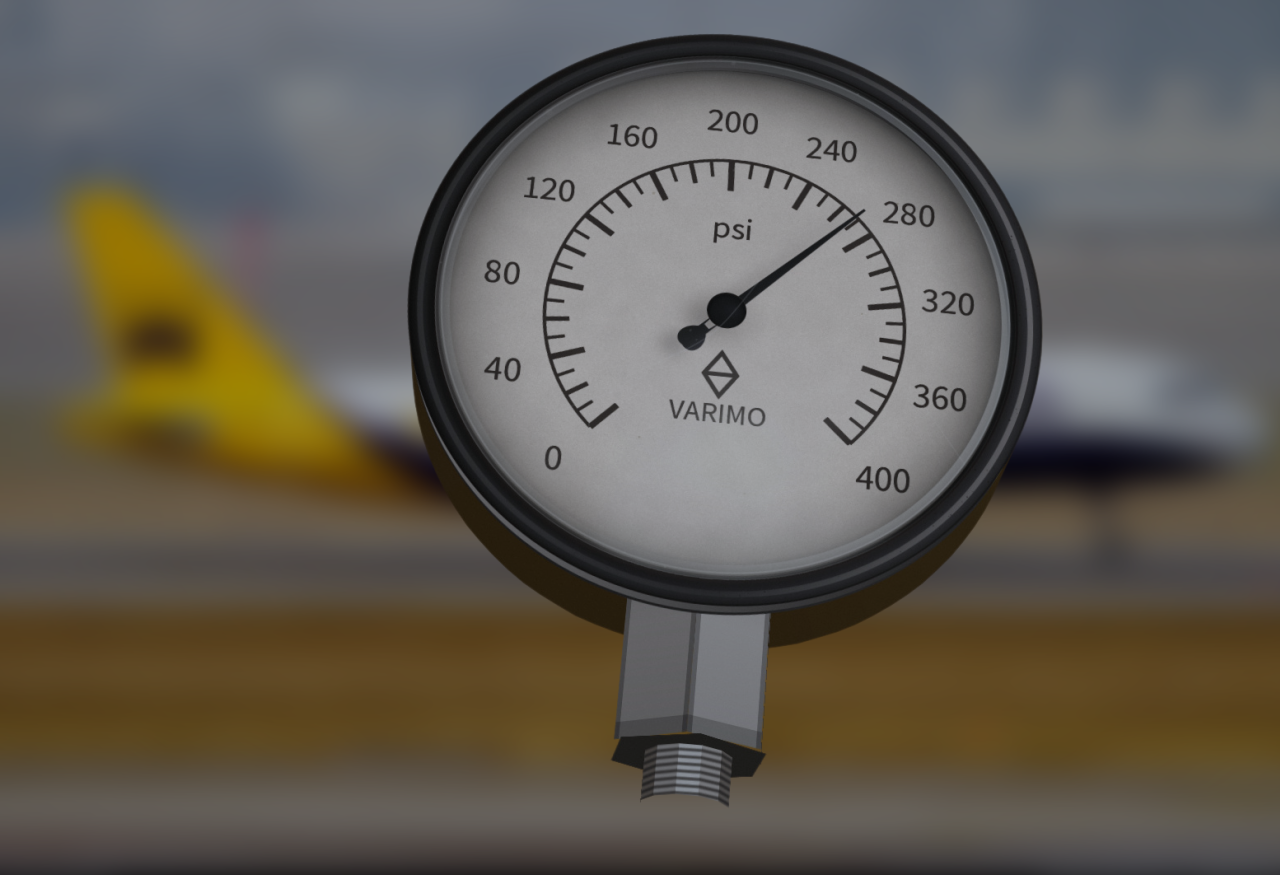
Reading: 270 (psi)
